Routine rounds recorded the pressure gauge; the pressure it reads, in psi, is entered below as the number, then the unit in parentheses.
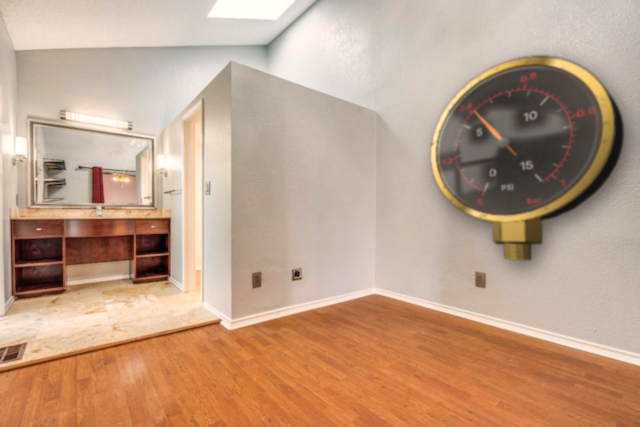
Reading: 6 (psi)
